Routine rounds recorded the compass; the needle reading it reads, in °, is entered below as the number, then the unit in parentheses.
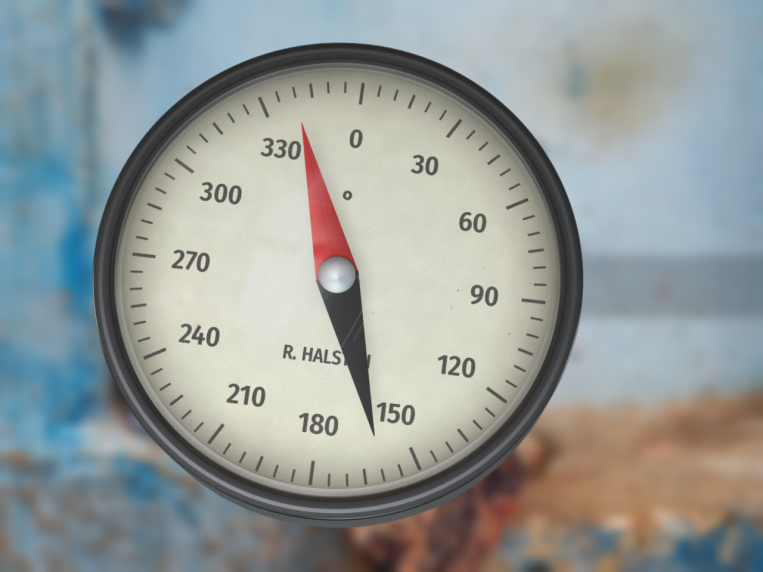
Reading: 340 (°)
